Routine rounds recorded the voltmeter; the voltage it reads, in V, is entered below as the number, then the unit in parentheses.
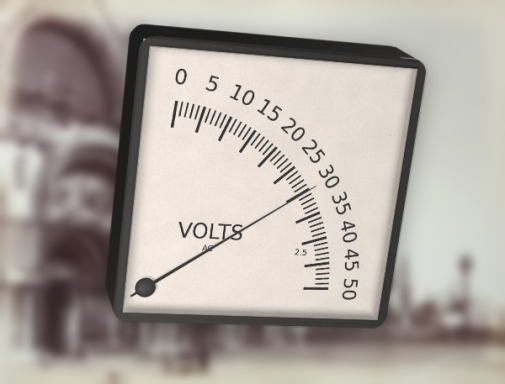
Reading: 30 (V)
